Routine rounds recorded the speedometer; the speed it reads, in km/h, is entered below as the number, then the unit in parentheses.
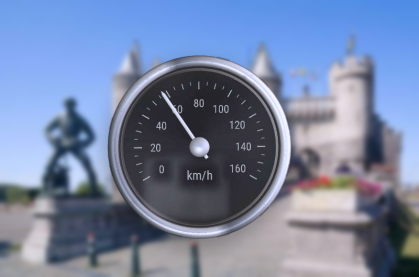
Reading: 57.5 (km/h)
